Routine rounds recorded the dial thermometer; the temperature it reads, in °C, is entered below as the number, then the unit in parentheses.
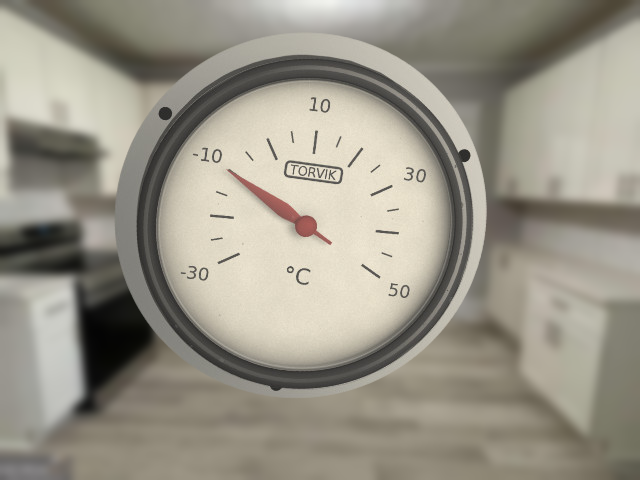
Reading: -10 (°C)
